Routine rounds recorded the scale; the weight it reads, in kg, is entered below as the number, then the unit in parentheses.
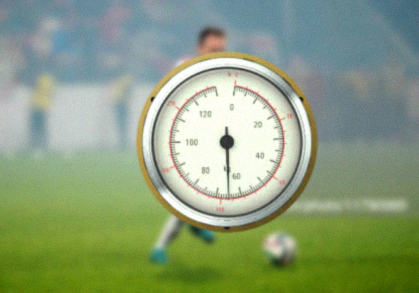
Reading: 65 (kg)
